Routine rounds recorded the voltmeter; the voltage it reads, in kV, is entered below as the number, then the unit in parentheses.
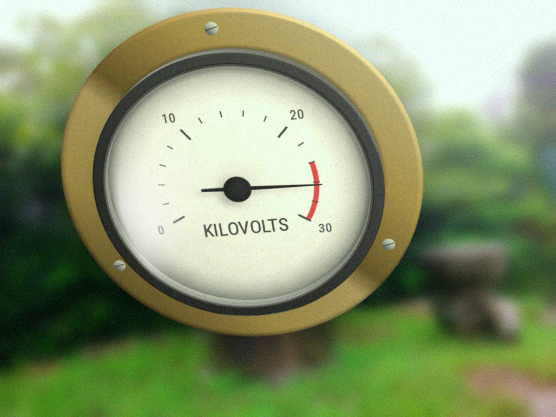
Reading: 26 (kV)
